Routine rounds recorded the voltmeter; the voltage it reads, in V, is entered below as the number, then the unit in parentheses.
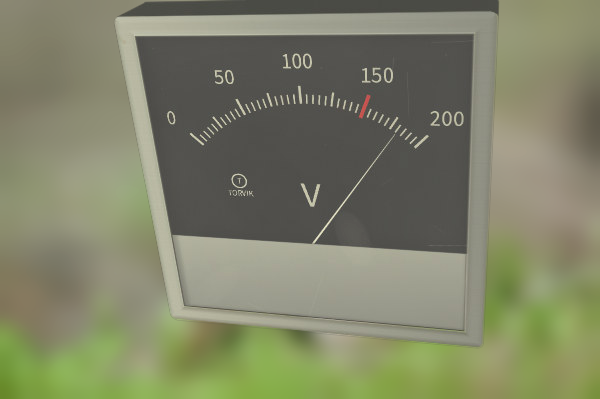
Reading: 180 (V)
